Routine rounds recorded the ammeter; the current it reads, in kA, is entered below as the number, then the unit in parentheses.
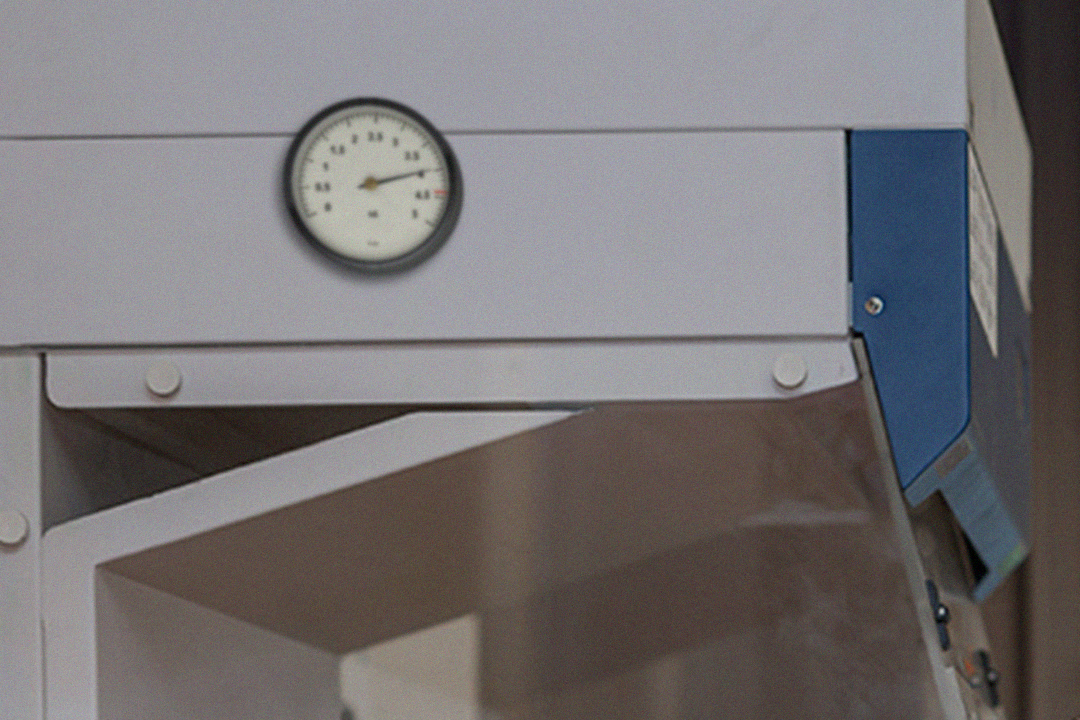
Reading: 4 (kA)
